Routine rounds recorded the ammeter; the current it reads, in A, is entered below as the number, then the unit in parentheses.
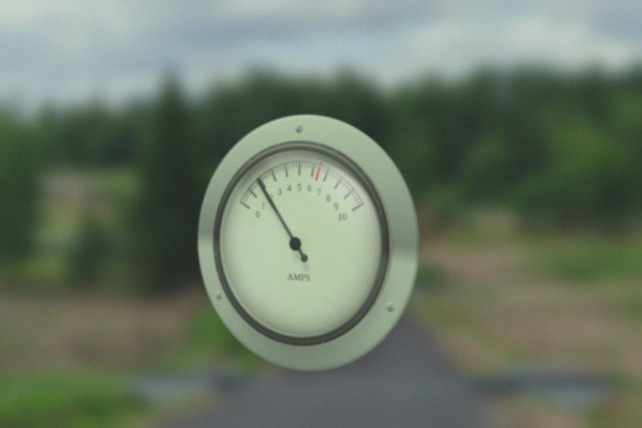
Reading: 2 (A)
